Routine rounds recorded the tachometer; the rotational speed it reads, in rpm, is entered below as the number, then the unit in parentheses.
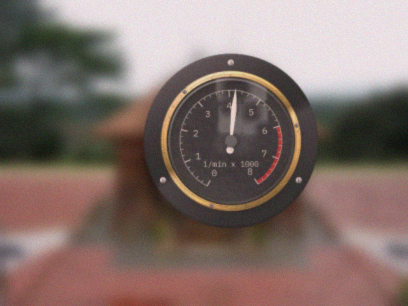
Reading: 4200 (rpm)
